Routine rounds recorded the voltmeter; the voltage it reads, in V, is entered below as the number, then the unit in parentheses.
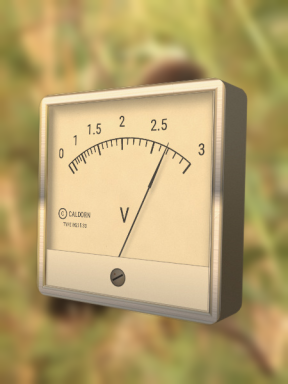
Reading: 2.7 (V)
